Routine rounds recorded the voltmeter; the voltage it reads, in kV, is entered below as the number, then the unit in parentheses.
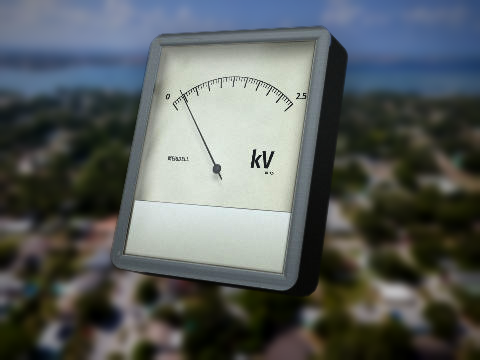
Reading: 0.25 (kV)
